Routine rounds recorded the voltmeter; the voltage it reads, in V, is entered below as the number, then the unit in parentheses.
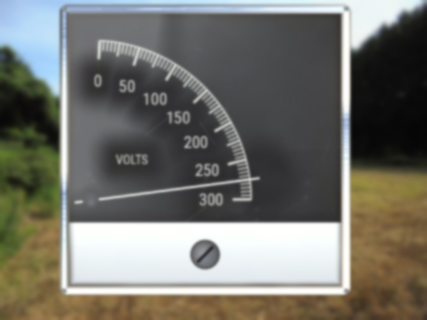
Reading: 275 (V)
